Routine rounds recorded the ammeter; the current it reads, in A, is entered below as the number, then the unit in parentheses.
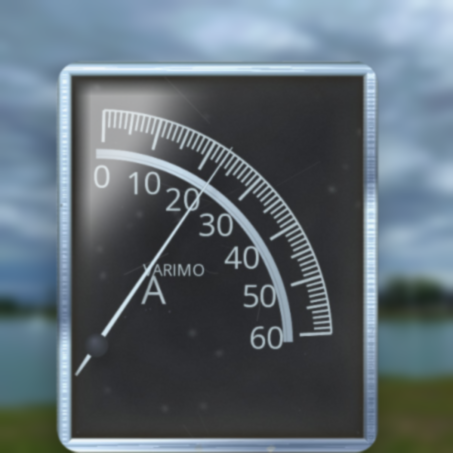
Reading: 23 (A)
